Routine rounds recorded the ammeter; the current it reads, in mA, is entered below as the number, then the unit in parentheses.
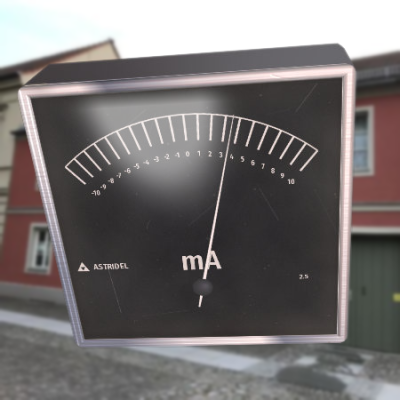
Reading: 3.5 (mA)
